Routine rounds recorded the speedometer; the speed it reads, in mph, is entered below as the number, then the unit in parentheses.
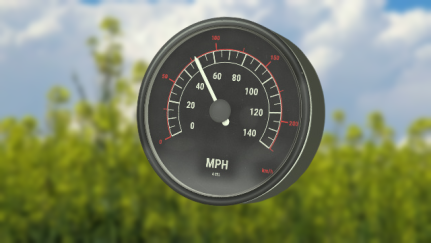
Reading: 50 (mph)
